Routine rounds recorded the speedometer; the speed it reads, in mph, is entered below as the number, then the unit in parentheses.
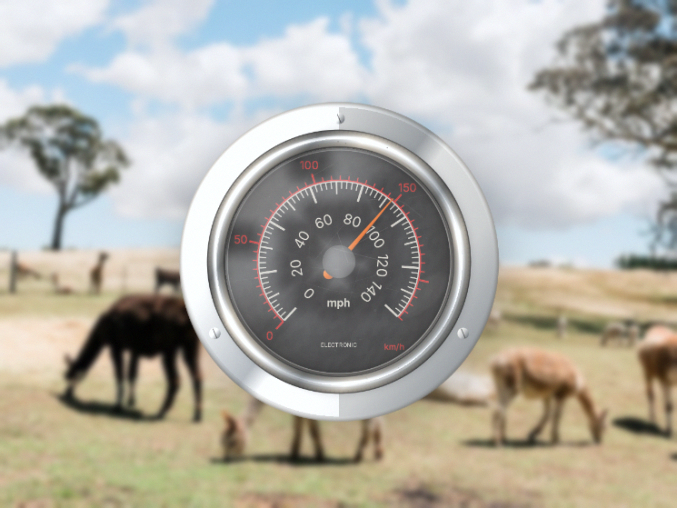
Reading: 92 (mph)
